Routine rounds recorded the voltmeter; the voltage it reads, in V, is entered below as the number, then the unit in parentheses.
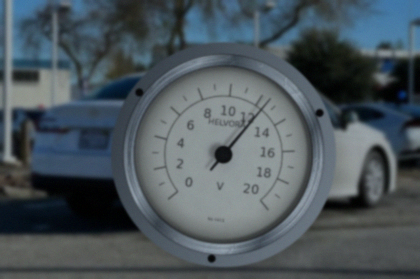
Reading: 12.5 (V)
